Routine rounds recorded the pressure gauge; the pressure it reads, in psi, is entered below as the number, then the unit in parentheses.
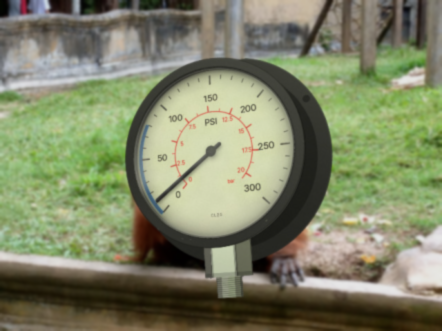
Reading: 10 (psi)
